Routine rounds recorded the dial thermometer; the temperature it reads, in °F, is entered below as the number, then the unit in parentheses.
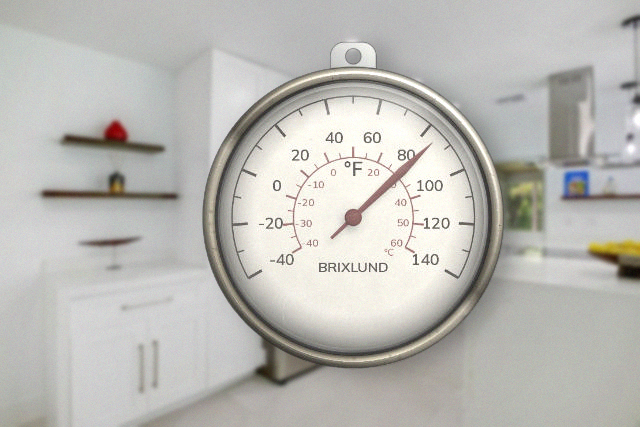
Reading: 85 (°F)
